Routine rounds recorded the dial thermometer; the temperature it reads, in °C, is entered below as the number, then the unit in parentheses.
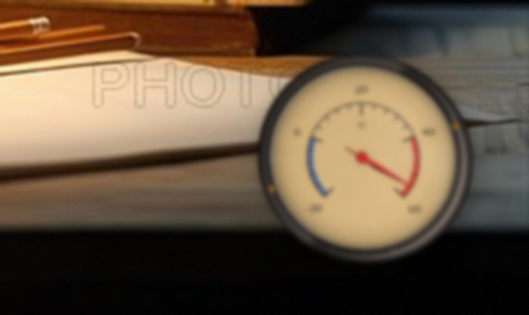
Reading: 56 (°C)
